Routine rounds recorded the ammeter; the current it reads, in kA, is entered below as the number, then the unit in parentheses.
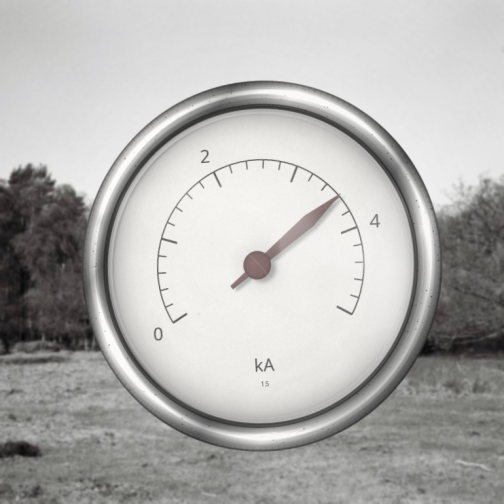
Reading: 3.6 (kA)
